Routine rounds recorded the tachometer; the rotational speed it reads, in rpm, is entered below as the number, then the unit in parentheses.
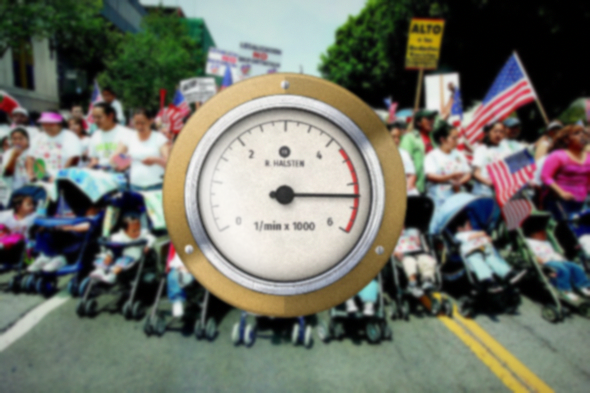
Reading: 5250 (rpm)
